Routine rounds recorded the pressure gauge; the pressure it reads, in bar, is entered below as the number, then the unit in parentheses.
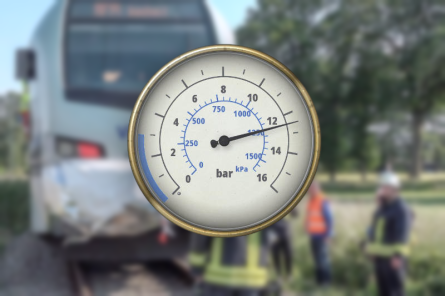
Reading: 12.5 (bar)
